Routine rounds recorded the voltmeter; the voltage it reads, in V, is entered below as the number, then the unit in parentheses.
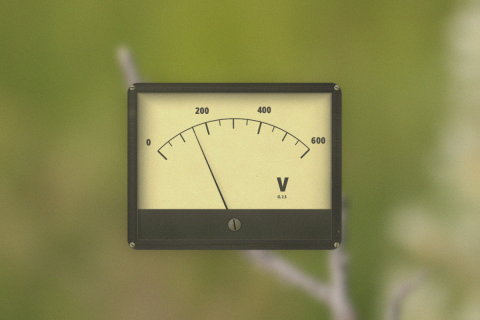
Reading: 150 (V)
